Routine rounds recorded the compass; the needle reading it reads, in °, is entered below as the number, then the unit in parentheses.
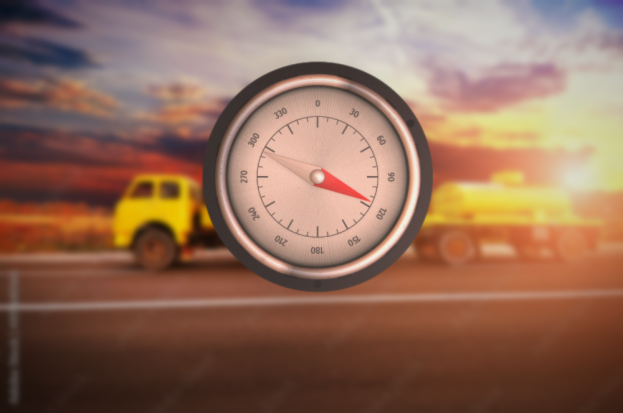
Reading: 115 (°)
